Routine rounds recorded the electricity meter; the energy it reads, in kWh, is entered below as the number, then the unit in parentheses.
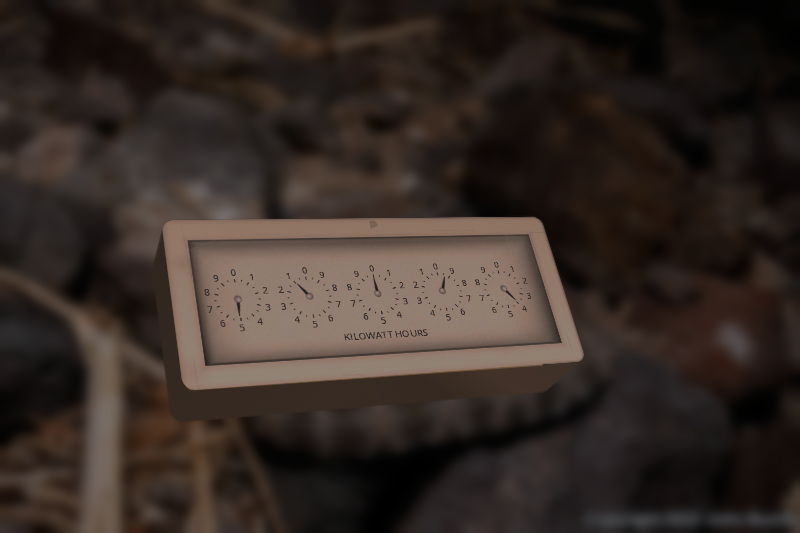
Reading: 50994 (kWh)
